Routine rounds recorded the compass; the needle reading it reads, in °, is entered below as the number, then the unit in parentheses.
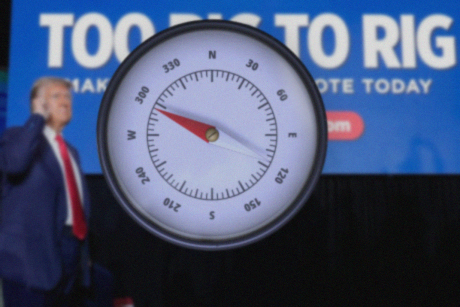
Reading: 295 (°)
